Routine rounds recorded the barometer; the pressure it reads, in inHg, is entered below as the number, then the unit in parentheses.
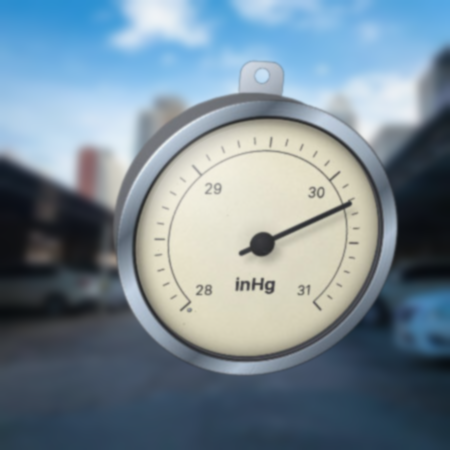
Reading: 30.2 (inHg)
